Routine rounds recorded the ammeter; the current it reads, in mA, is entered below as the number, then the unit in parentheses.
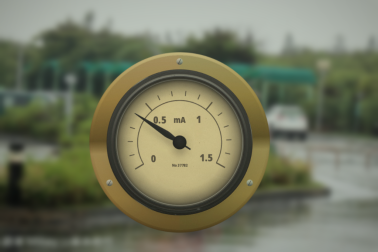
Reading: 0.4 (mA)
